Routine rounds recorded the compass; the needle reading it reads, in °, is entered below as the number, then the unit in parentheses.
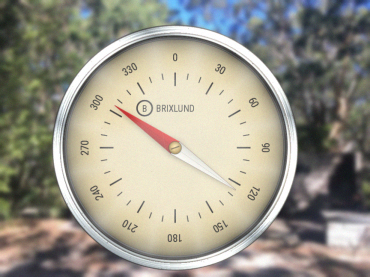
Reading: 305 (°)
